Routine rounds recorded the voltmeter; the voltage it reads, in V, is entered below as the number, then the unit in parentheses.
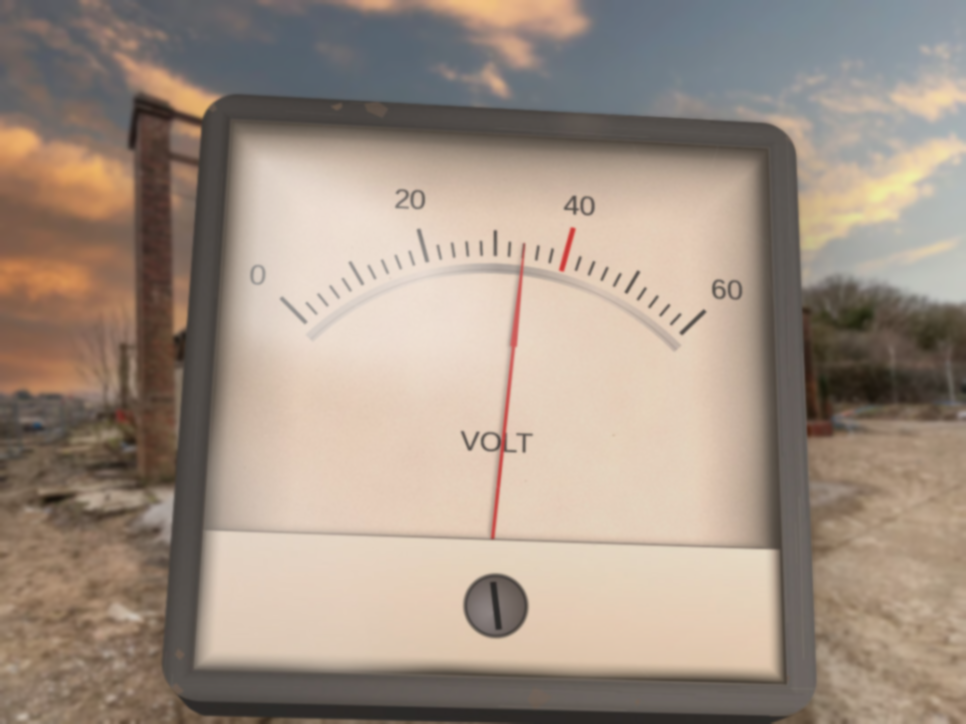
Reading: 34 (V)
